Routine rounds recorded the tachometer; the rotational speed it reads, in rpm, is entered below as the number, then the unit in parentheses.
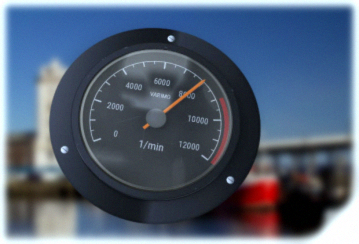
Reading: 8000 (rpm)
